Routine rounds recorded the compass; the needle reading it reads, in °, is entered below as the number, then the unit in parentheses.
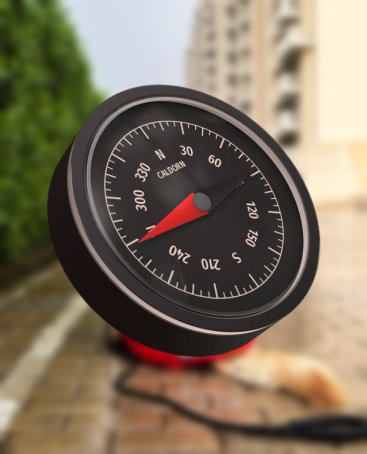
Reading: 267.5 (°)
